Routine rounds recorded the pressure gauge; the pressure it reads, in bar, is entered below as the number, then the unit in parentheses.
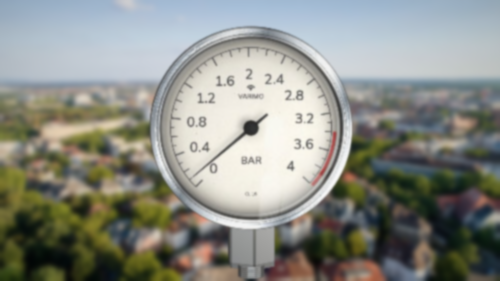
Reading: 0.1 (bar)
